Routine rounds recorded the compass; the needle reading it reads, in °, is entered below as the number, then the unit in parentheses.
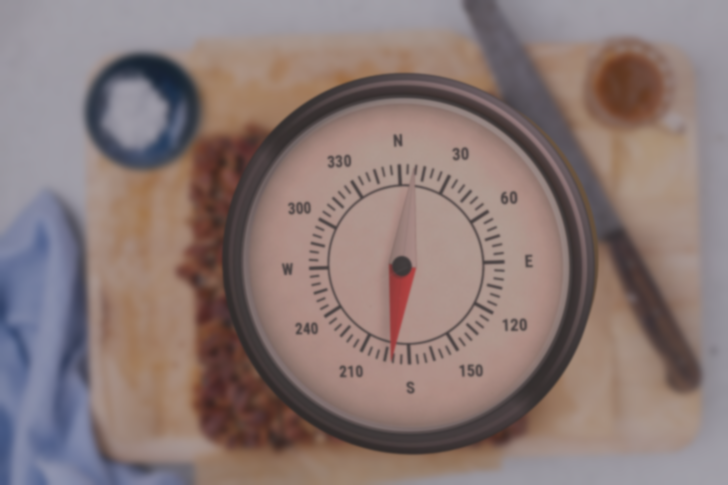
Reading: 190 (°)
